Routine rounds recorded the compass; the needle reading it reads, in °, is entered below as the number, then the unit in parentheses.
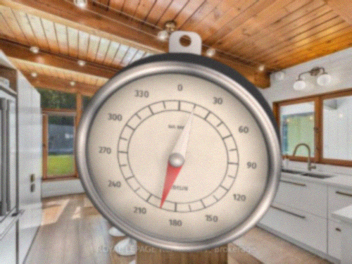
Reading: 195 (°)
